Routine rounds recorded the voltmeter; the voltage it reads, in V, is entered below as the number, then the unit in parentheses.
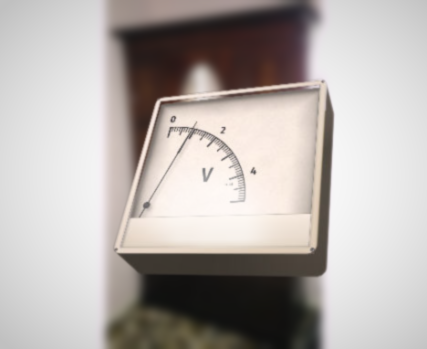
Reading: 1 (V)
